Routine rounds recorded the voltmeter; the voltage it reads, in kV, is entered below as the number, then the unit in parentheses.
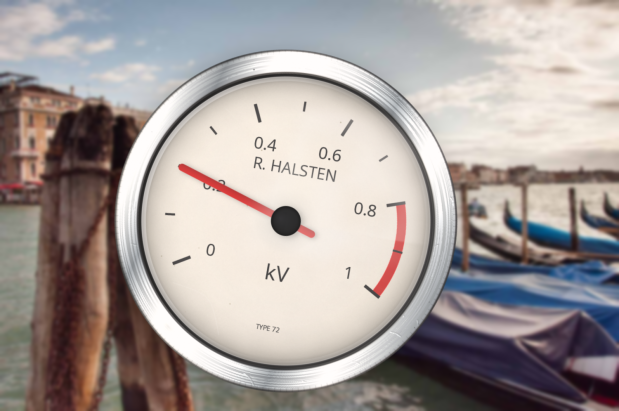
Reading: 0.2 (kV)
